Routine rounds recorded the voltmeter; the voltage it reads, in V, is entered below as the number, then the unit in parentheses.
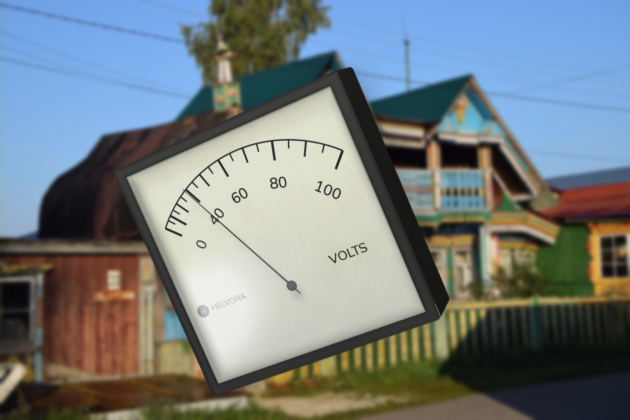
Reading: 40 (V)
